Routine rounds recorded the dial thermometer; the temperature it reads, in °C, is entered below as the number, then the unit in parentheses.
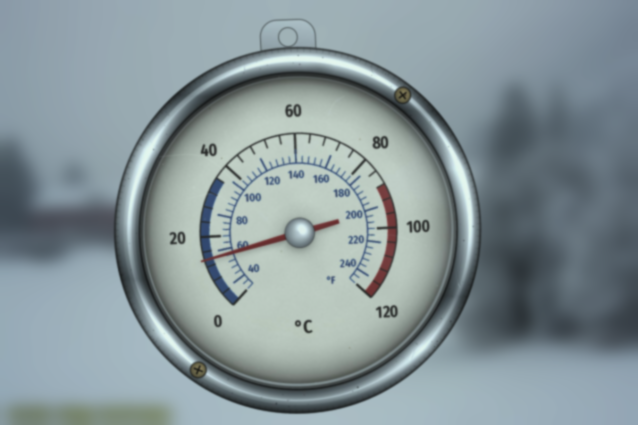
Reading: 14 (°C)
